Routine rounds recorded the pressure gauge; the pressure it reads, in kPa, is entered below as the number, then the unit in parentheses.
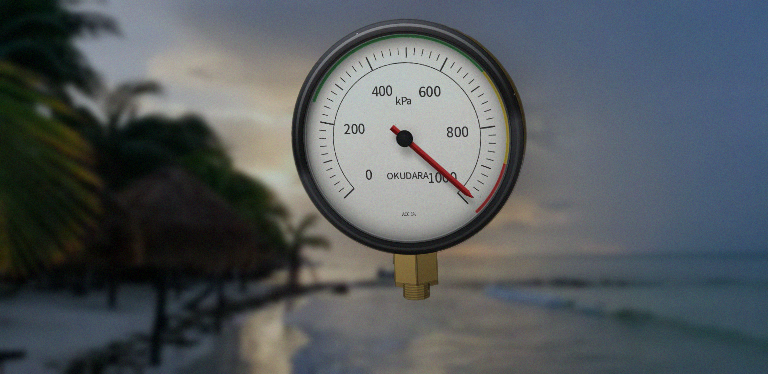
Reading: 980 (kPa)
